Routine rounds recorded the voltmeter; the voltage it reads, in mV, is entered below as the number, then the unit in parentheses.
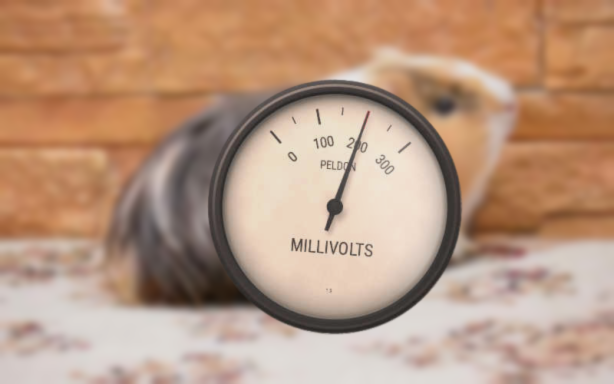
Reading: 200 (mV)
